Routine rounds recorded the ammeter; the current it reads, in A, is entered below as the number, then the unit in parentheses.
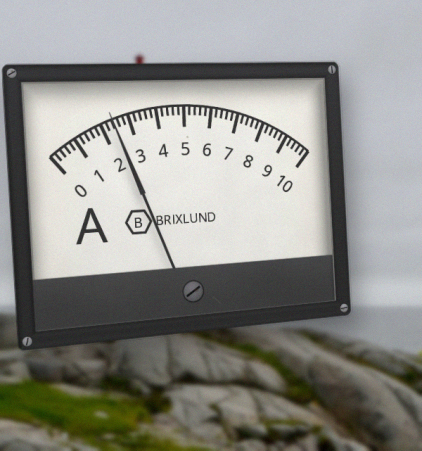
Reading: 2.4 (A)
